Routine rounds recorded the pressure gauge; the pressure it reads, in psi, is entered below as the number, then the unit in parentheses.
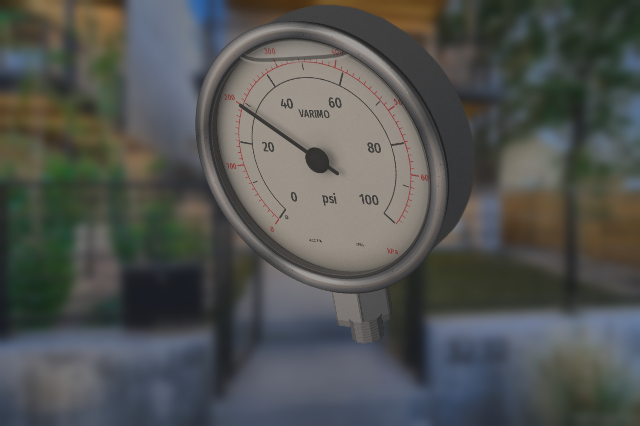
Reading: 30 (psi)
